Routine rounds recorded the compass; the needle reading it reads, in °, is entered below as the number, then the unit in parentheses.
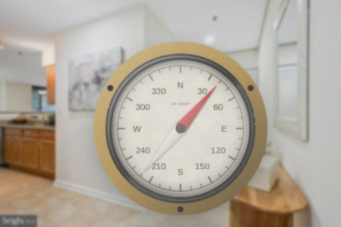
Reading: 40 (°)
